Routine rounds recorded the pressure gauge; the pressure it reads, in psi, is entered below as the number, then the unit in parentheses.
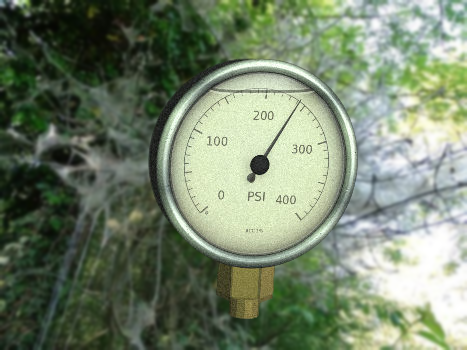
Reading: 240 (psi)
